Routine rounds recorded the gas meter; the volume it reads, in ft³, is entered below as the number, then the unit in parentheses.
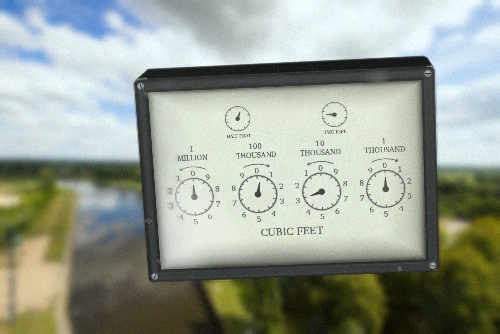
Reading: 3000 (ft³)
